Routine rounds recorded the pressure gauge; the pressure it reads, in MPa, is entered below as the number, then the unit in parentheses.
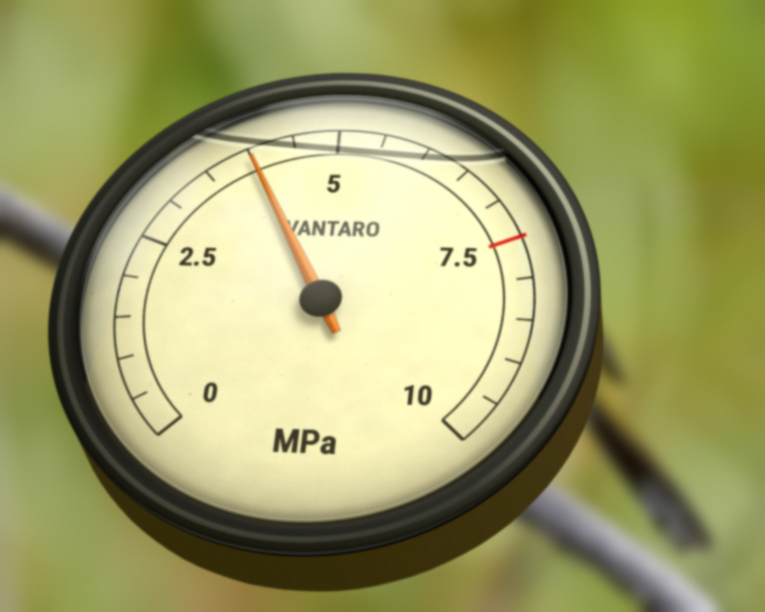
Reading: 4 (MPa)
